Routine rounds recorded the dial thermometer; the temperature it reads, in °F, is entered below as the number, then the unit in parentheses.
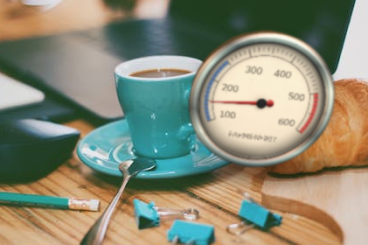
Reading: 150 (°F)
